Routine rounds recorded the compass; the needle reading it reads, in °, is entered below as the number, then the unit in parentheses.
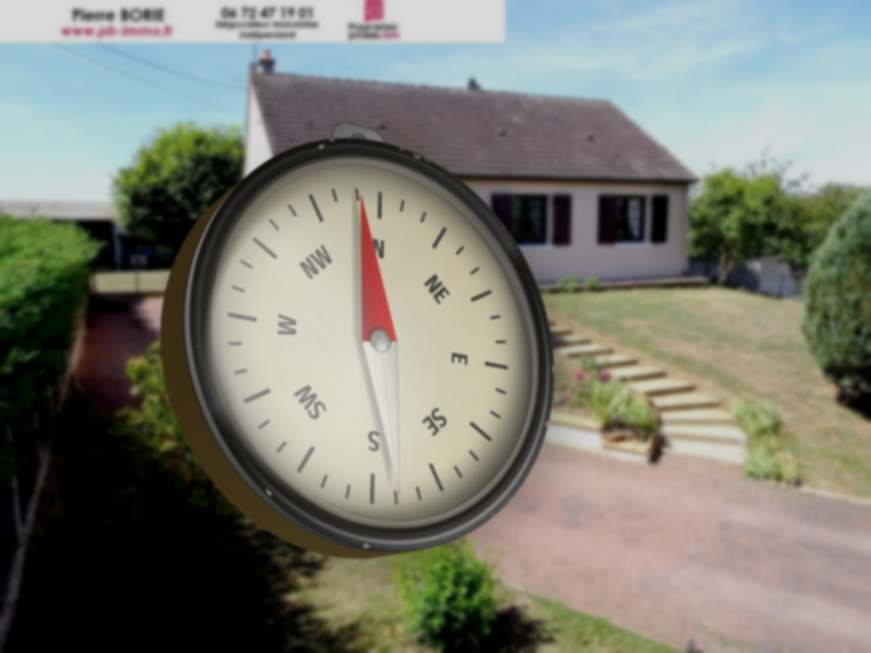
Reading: 350 (°)
